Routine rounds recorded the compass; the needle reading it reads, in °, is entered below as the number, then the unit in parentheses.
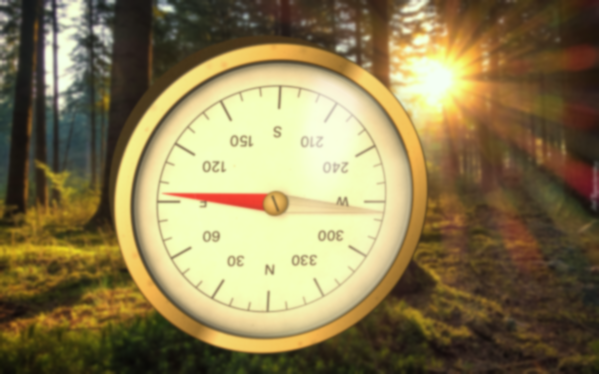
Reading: 95 (°)
